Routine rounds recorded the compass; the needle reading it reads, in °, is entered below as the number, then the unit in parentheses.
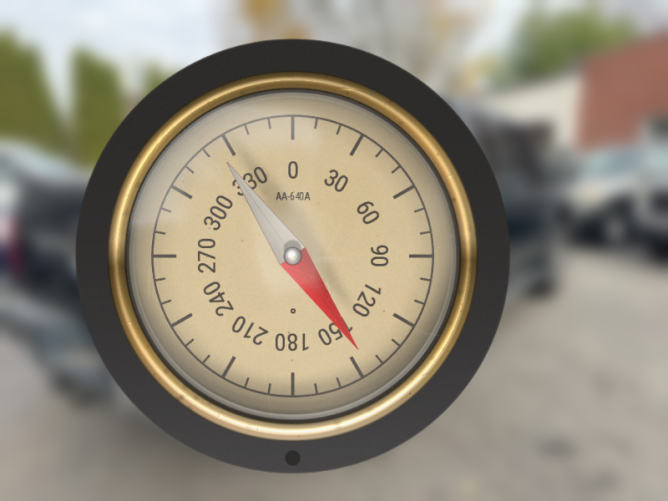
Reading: 145 (°)
